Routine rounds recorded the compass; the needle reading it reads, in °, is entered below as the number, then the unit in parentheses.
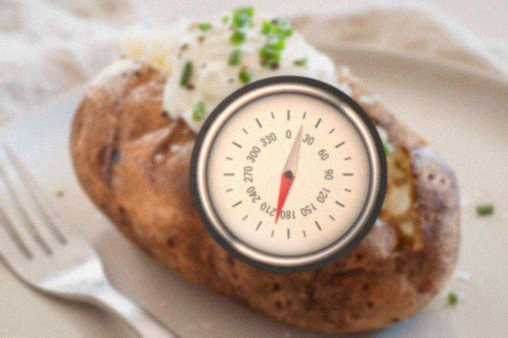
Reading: 195 (°)
